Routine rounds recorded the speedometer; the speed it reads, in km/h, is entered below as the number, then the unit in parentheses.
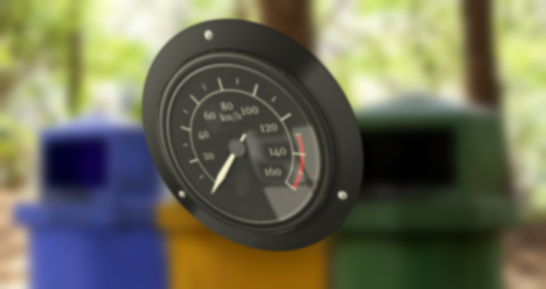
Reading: 0 (km/h)
